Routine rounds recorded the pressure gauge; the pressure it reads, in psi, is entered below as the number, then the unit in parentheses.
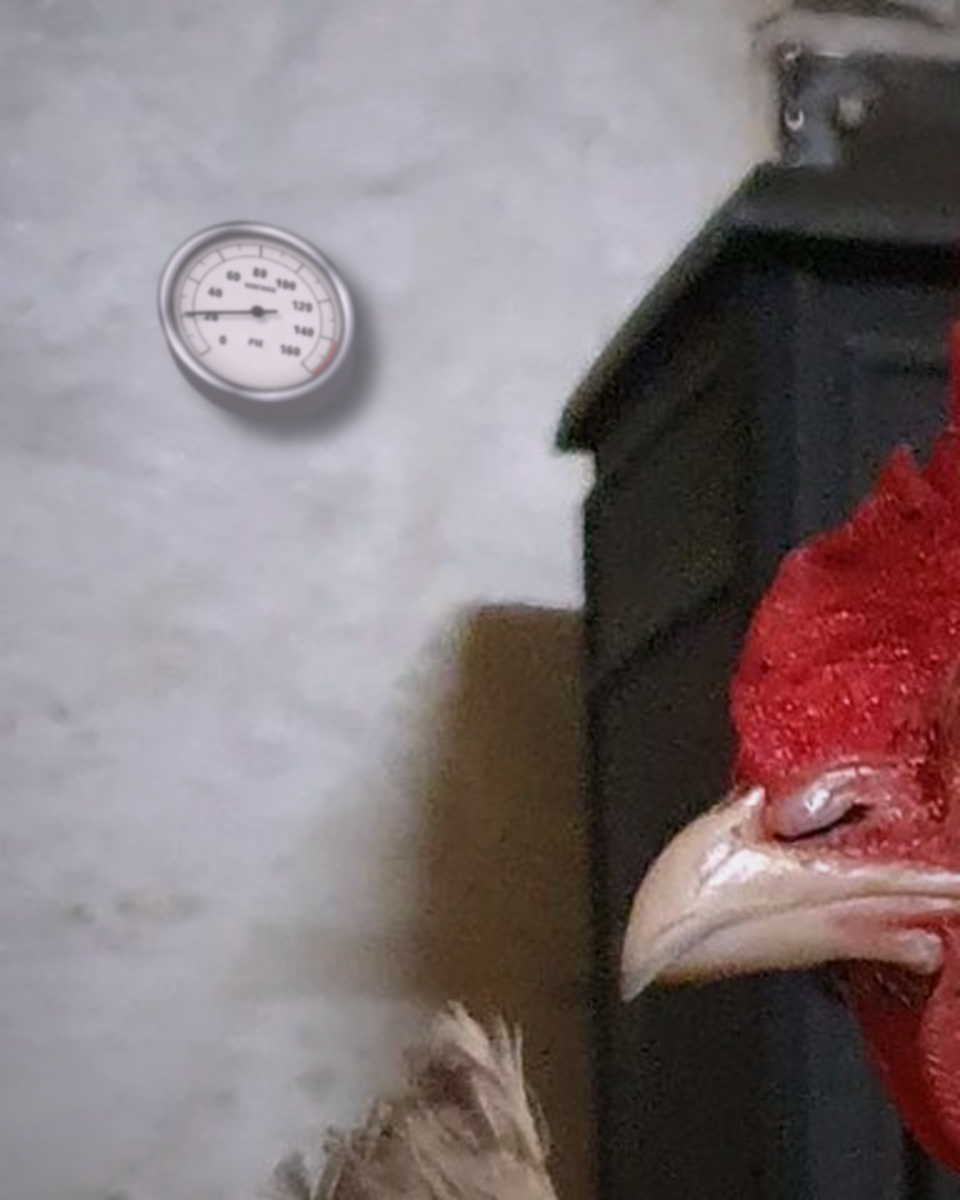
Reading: 20 (psi)
